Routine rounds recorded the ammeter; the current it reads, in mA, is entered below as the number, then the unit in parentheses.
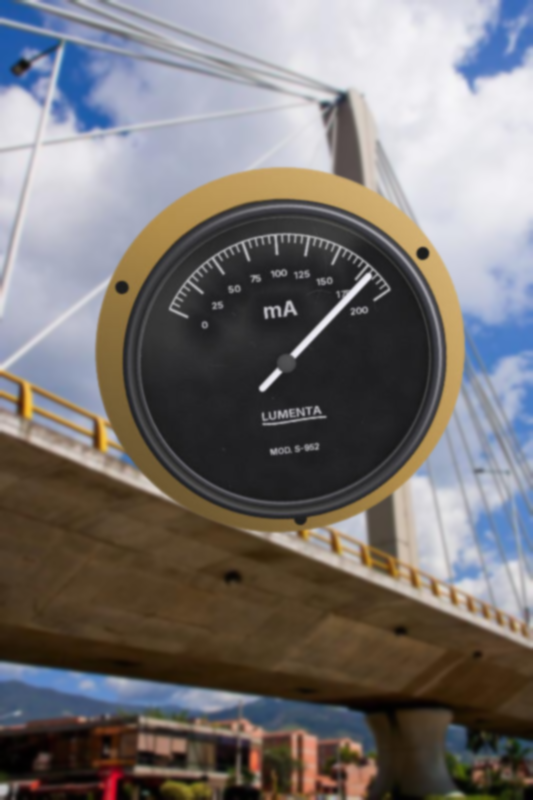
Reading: 180 (mA)
